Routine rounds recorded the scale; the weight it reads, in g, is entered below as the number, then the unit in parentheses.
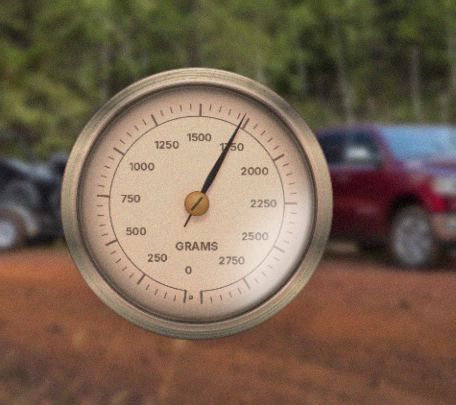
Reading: 1725 (g)
